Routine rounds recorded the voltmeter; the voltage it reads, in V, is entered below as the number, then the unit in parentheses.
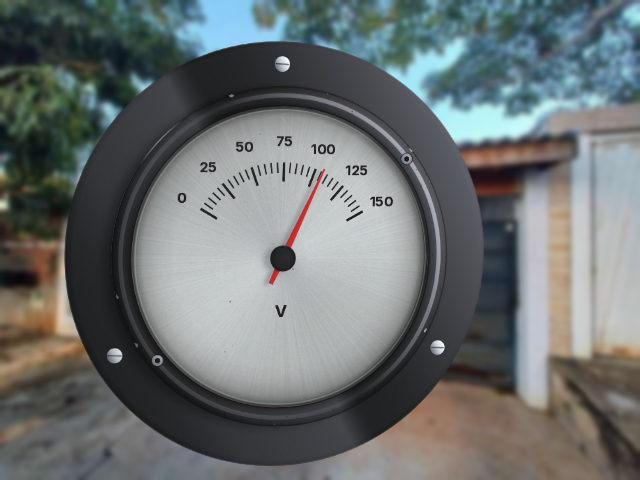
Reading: 105 (V)
